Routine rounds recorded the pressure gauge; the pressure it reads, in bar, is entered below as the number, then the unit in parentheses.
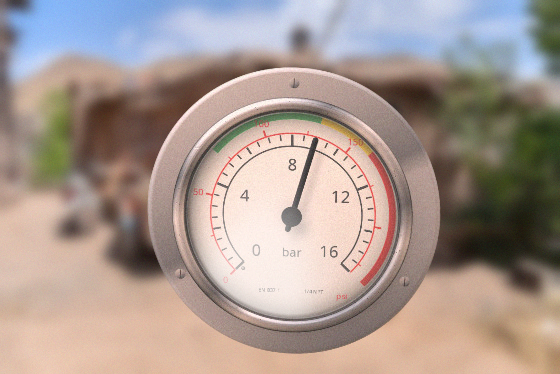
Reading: 9 (bar)
